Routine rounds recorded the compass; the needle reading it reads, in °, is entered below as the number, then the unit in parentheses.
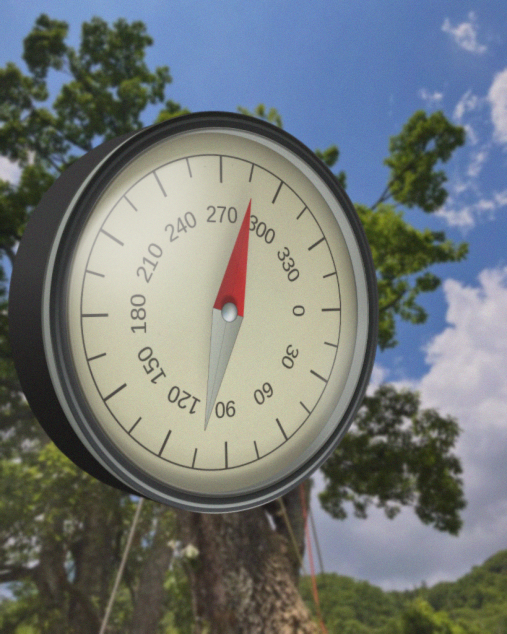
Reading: 285 (°)
